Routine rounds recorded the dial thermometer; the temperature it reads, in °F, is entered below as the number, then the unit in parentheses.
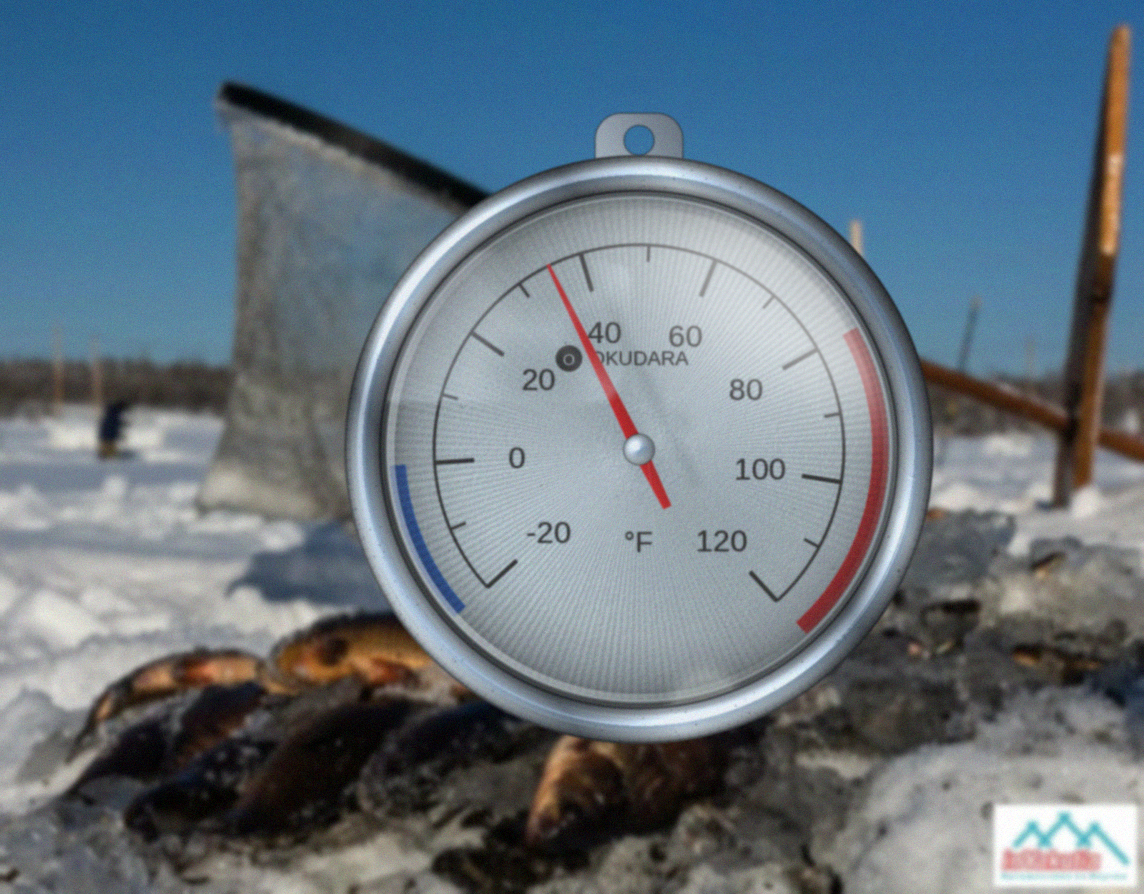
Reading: 35 (°F)
